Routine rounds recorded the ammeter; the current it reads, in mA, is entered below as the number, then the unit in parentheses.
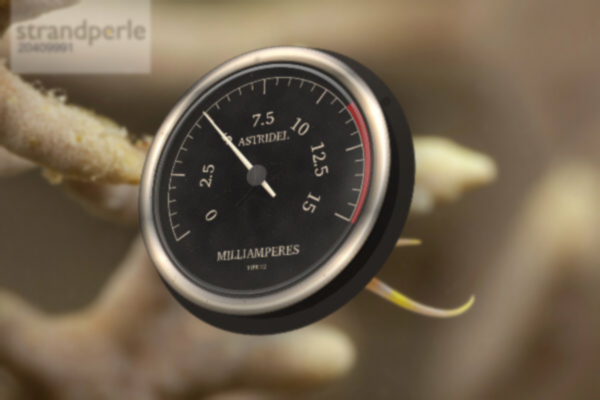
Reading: 5 (mA)
